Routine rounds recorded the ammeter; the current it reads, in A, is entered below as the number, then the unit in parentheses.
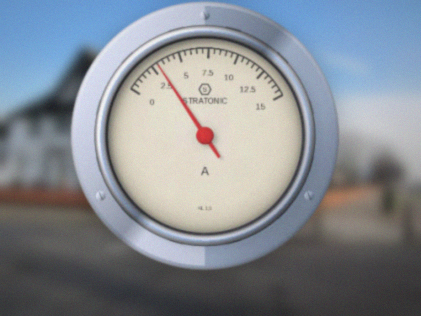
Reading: 3 (A)
